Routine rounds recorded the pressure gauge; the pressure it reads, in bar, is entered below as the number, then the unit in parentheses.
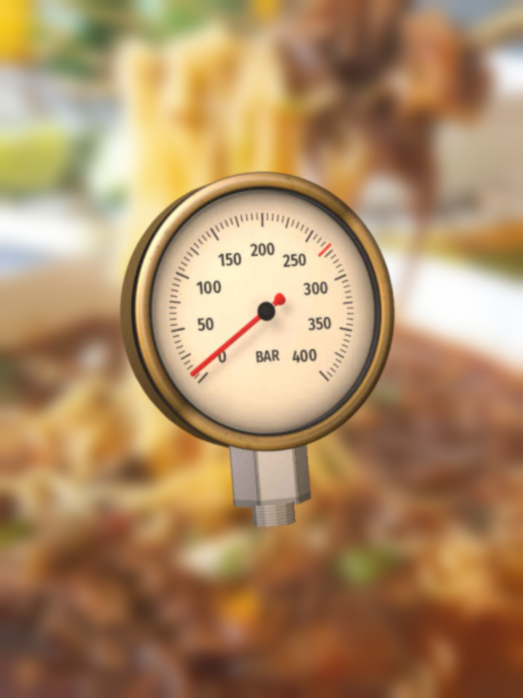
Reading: 10 (bar)
